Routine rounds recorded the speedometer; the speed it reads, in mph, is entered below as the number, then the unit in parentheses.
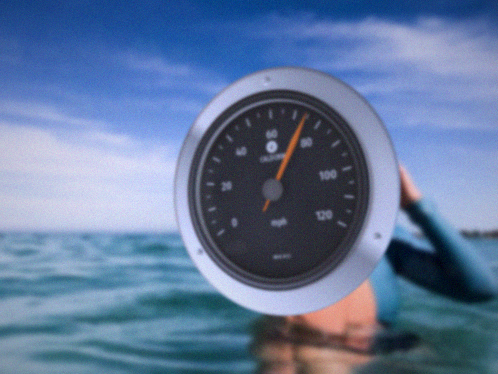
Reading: 75 (mph)
